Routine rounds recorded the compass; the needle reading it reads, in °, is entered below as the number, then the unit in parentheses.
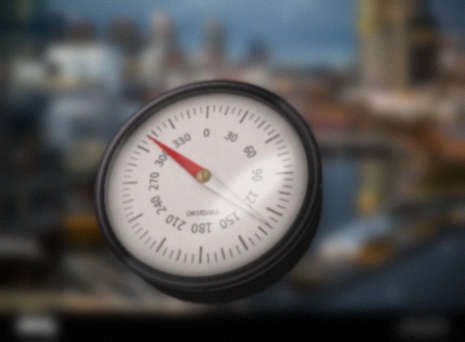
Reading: 310 (°)
